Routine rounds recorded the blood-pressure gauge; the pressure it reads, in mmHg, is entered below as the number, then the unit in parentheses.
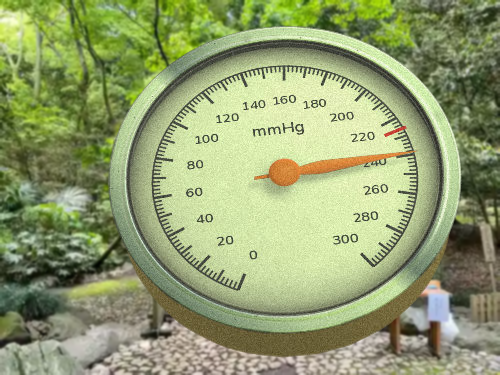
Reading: 240 (mmHg)
